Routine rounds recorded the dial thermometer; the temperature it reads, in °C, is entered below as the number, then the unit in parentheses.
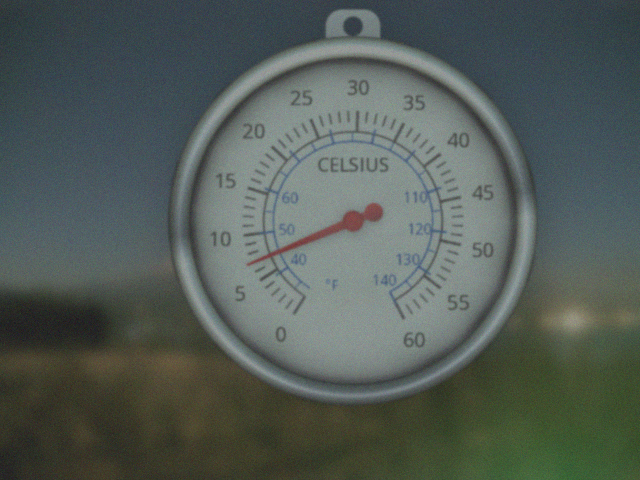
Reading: 7 (°C)
